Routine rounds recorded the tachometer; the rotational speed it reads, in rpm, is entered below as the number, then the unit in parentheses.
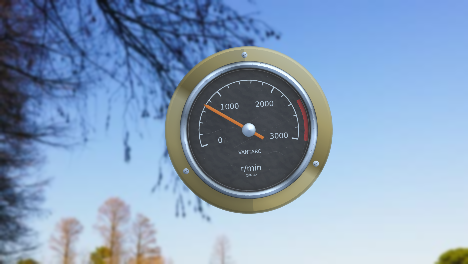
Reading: 700 (rpm)
